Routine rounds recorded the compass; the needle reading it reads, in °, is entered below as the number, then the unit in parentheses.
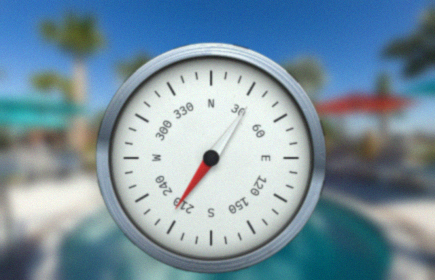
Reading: 215 (°)
